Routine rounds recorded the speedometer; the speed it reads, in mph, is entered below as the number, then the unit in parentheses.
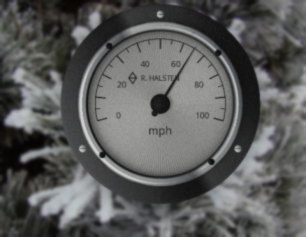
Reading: 65 (mph)
